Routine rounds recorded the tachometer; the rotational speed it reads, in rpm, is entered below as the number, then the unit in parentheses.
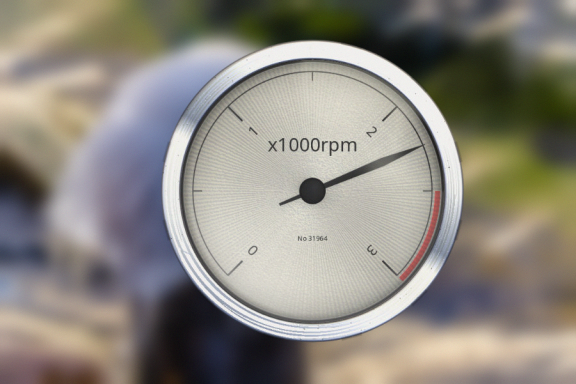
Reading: 2250 (rpm)
